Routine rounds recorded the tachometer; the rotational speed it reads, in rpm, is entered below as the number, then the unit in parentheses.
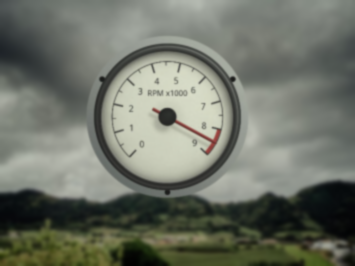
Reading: 8500 (rpm)
